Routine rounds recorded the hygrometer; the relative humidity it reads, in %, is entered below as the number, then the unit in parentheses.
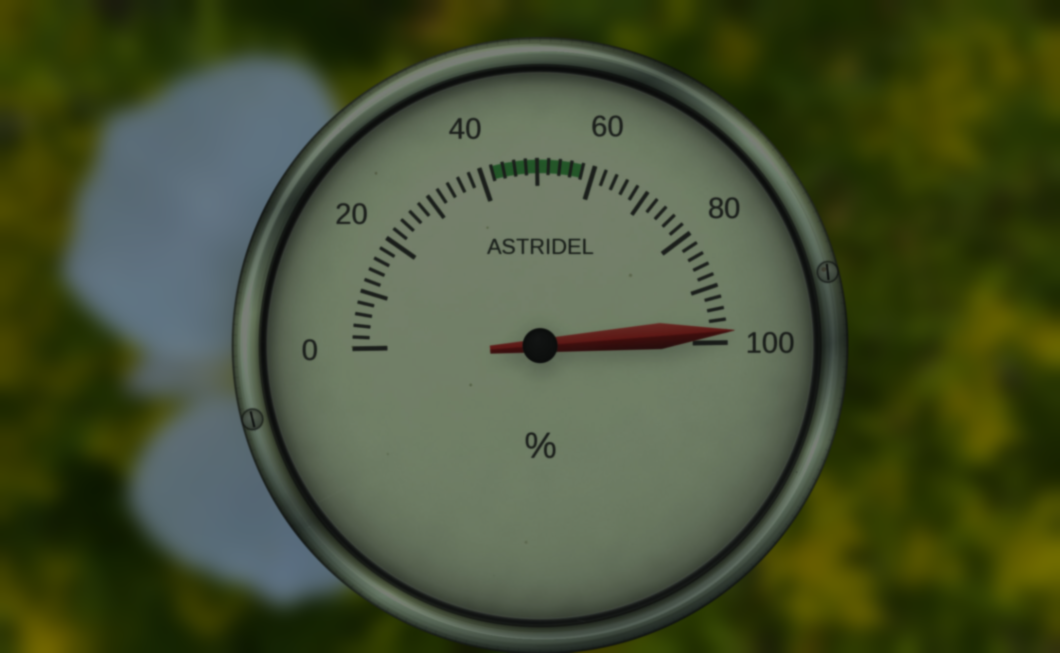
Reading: 98 (%)
